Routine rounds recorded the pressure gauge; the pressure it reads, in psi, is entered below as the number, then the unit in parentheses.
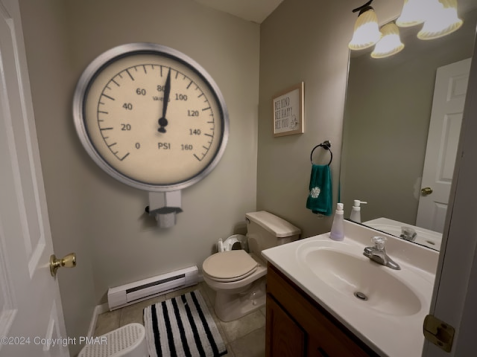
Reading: 85 (psi)
